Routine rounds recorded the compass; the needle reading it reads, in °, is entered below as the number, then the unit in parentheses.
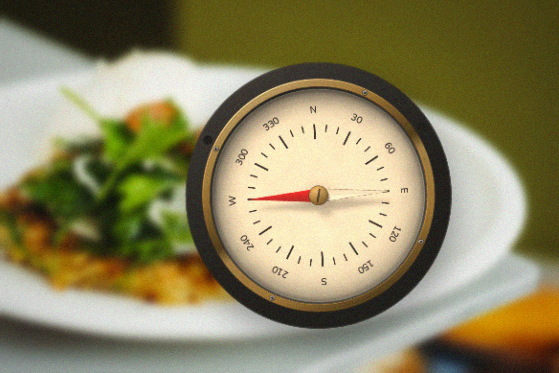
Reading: 270 (°)
